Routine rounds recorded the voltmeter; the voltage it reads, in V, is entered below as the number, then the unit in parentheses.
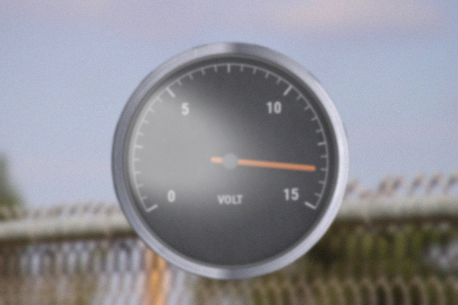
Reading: 13.5 (V)
